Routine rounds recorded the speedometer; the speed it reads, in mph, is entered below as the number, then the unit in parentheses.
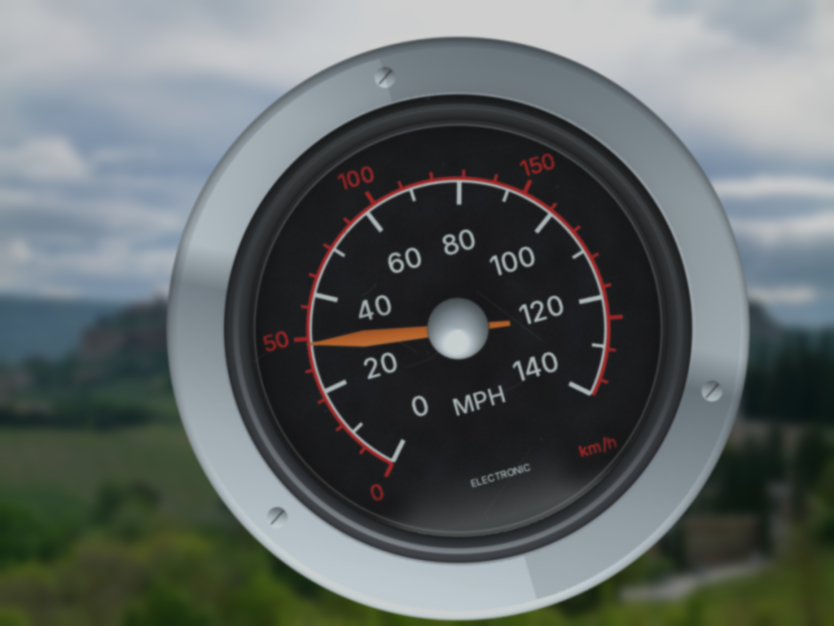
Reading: 30 (mph)
